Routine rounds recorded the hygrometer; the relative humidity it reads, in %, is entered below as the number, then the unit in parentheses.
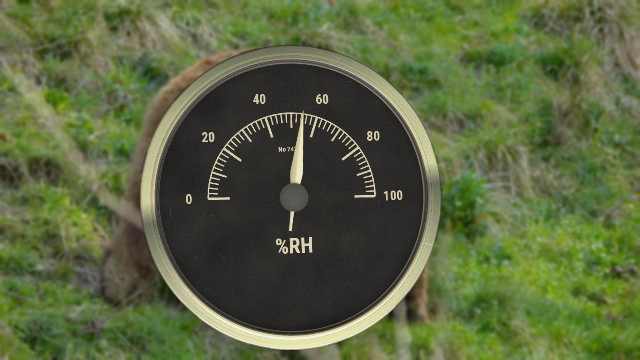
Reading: 54 (%)
